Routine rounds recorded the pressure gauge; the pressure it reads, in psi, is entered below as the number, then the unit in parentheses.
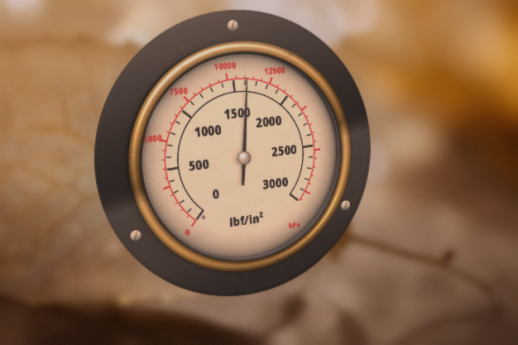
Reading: 1600 (psi)
